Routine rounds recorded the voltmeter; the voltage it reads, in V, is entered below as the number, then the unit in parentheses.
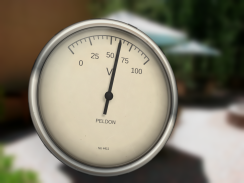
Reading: 60 (V)
